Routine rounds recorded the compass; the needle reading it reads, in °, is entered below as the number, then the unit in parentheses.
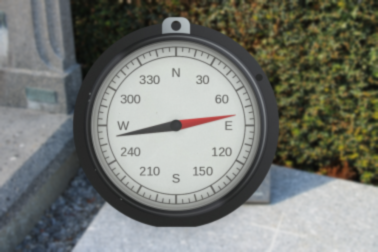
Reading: 80 (°)
